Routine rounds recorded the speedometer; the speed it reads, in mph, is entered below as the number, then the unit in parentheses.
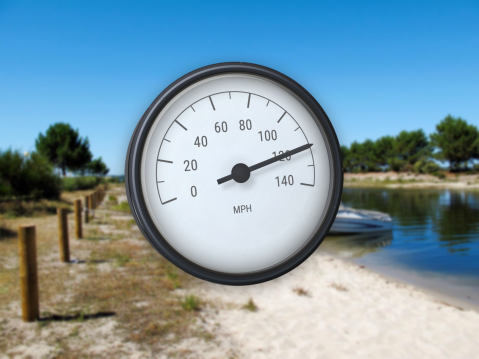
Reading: 120 (mph)
